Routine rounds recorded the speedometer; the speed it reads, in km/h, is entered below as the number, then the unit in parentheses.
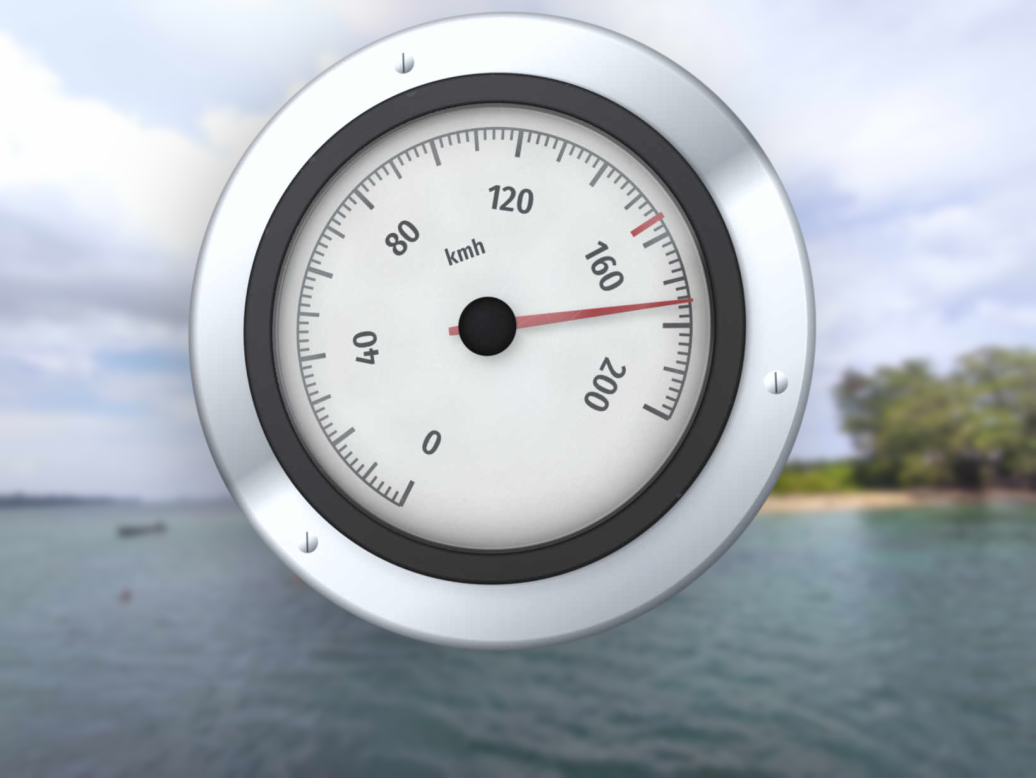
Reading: 175 (km/h)
